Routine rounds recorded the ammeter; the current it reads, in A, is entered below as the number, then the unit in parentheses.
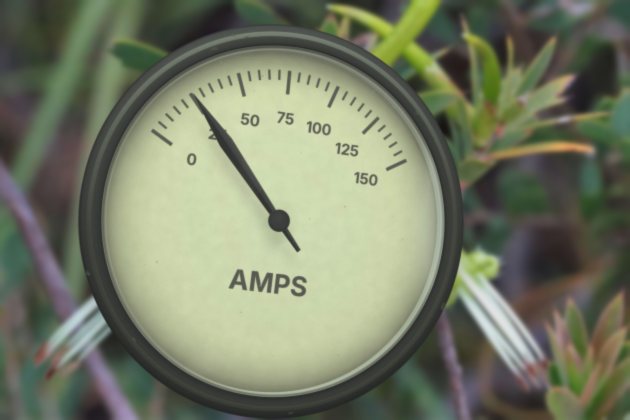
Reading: 25 (A)
